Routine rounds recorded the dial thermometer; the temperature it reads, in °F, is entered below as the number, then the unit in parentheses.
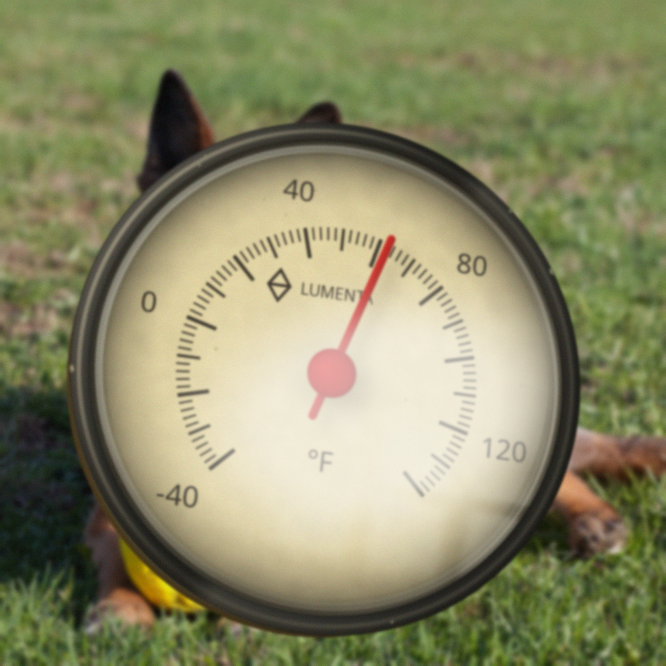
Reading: 62 (°F)
